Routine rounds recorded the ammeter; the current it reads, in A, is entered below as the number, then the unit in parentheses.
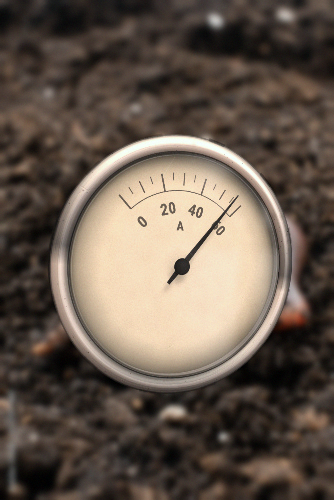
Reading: 55 (A)
